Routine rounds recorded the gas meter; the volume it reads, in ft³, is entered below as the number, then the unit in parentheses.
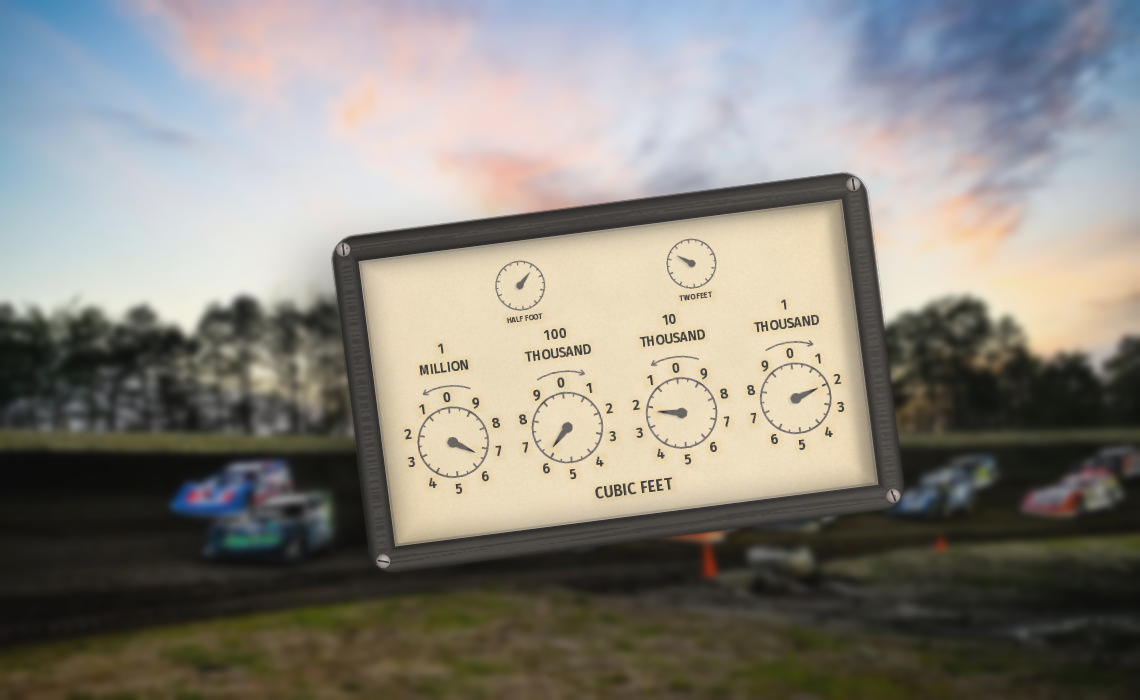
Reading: 662200 (ft³)
